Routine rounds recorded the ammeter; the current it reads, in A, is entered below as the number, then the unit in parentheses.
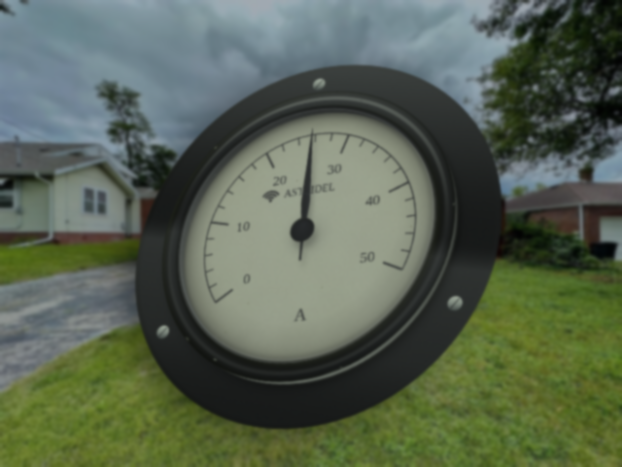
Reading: 26 (A)
